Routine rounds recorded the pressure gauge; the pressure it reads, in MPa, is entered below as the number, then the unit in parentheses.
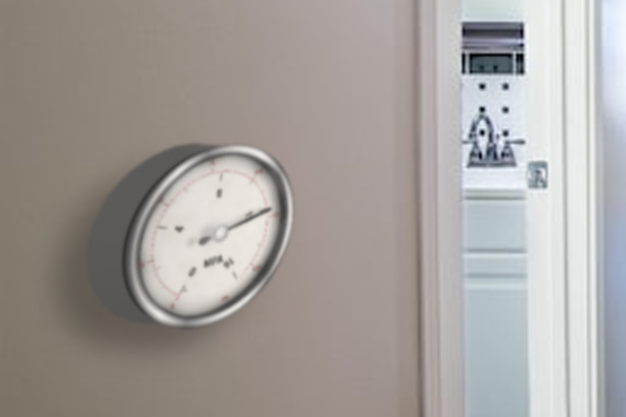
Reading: 12 (MPa)
